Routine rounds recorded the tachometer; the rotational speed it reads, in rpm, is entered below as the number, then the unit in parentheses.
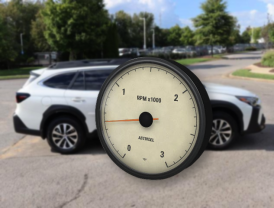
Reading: 500 (rpm)
